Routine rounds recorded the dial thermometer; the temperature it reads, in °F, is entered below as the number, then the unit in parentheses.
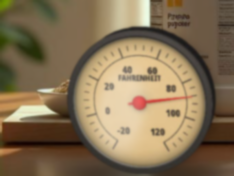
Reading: 88 (°F)
